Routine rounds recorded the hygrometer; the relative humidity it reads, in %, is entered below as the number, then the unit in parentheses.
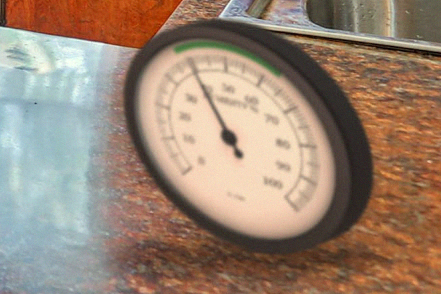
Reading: 40 (%)
